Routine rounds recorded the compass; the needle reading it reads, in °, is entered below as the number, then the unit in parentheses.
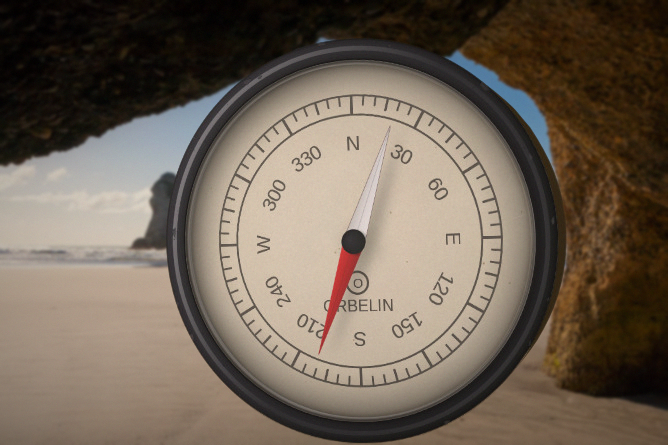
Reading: 200 (°)
